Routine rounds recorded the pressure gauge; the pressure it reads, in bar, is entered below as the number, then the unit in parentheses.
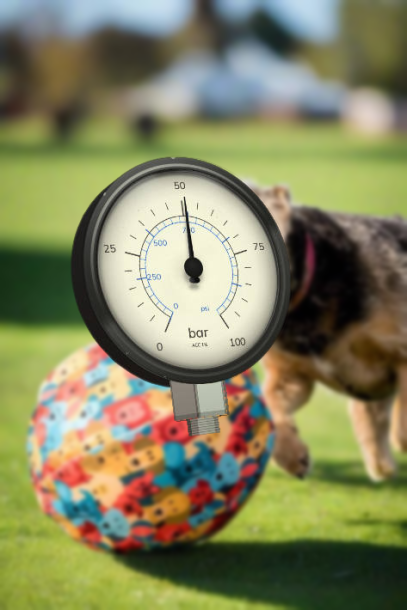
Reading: 50 (bar)
